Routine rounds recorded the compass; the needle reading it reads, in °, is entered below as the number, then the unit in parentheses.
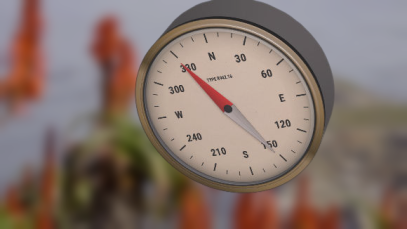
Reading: 330 (°)
